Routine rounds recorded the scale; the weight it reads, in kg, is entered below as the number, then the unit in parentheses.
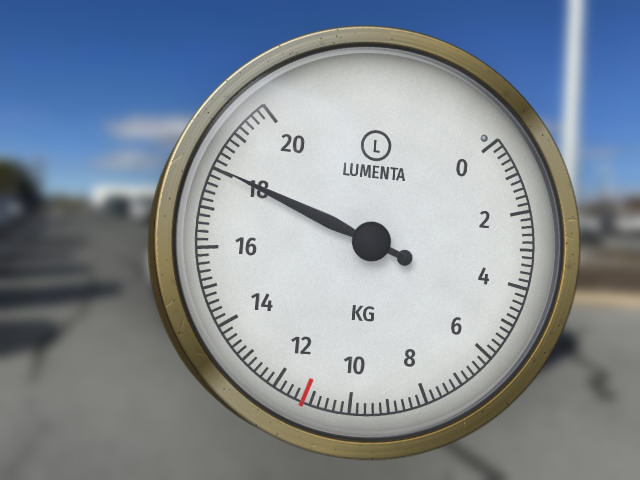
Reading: 18 (kg)
